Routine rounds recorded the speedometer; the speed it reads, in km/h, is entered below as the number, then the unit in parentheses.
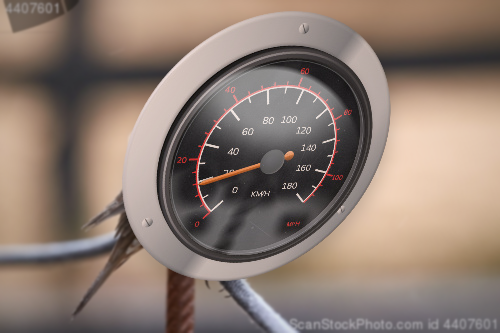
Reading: 20 (km/h)
